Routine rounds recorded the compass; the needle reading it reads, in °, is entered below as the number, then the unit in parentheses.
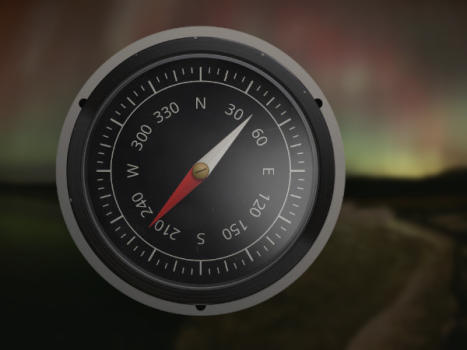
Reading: 222.5 (°)
